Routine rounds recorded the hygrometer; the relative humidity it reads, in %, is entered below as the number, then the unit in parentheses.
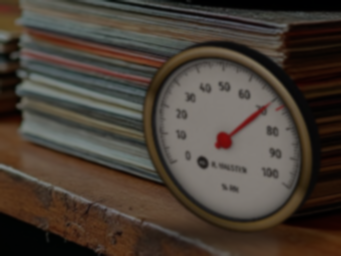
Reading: 70 (%)
